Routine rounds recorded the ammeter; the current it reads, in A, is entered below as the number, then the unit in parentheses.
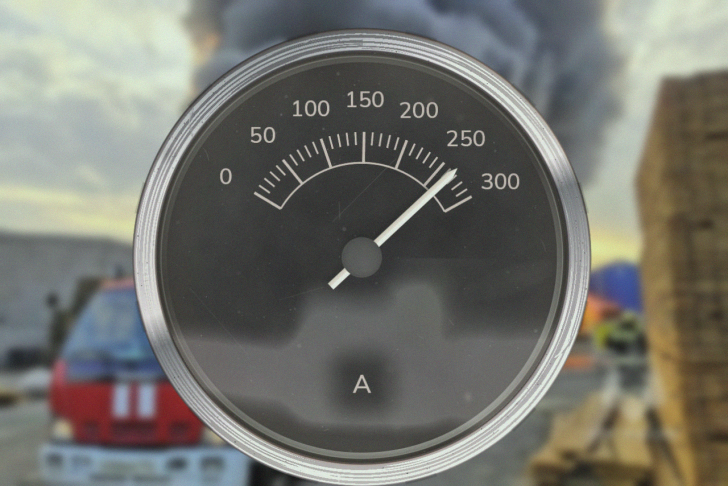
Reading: 265 (A)
